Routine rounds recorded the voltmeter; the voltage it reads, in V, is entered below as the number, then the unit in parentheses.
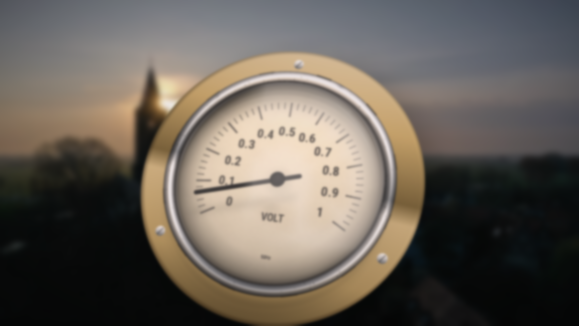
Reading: 0.06 (V)
